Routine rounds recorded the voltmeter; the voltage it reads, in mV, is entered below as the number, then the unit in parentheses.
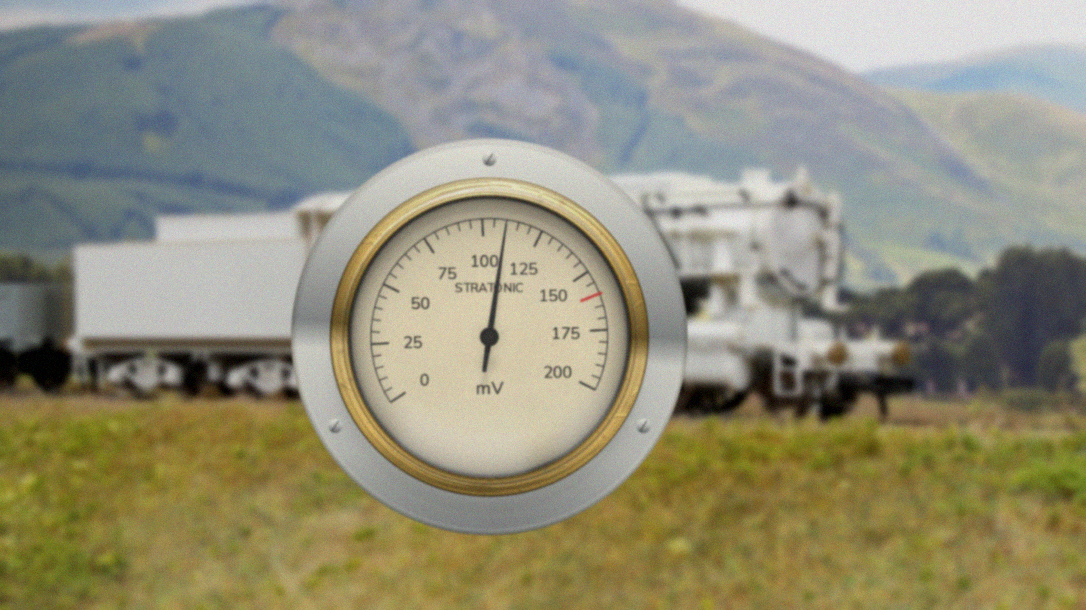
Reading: 110 (mV)
